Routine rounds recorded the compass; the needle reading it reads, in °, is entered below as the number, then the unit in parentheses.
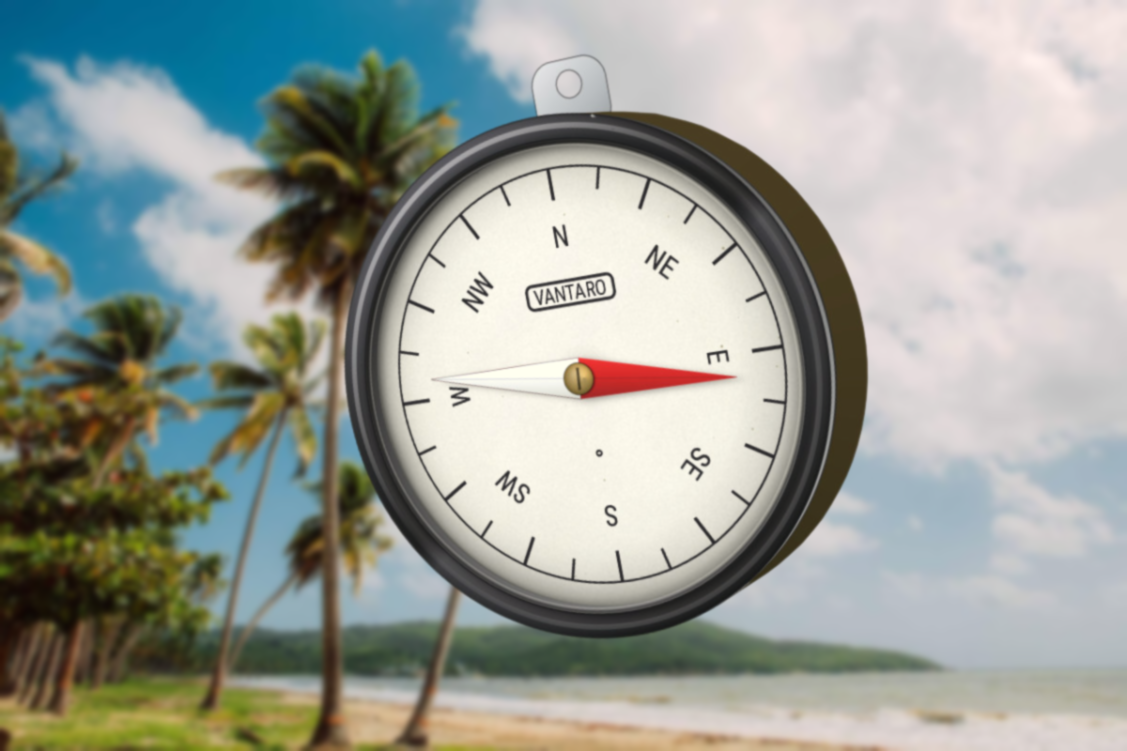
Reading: 97.5 (°)
